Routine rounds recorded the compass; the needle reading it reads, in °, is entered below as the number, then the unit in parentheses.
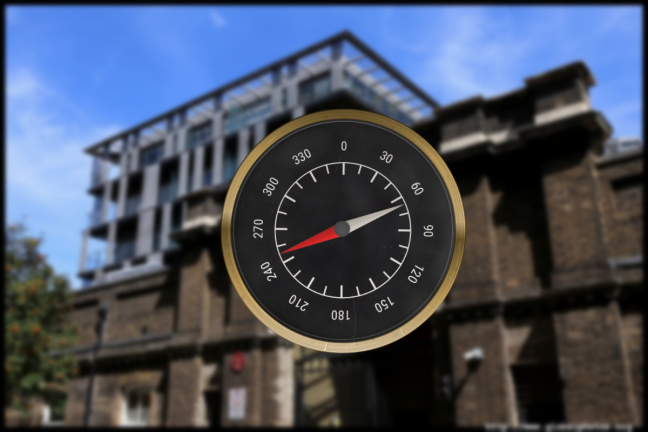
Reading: 247.5 (°)
